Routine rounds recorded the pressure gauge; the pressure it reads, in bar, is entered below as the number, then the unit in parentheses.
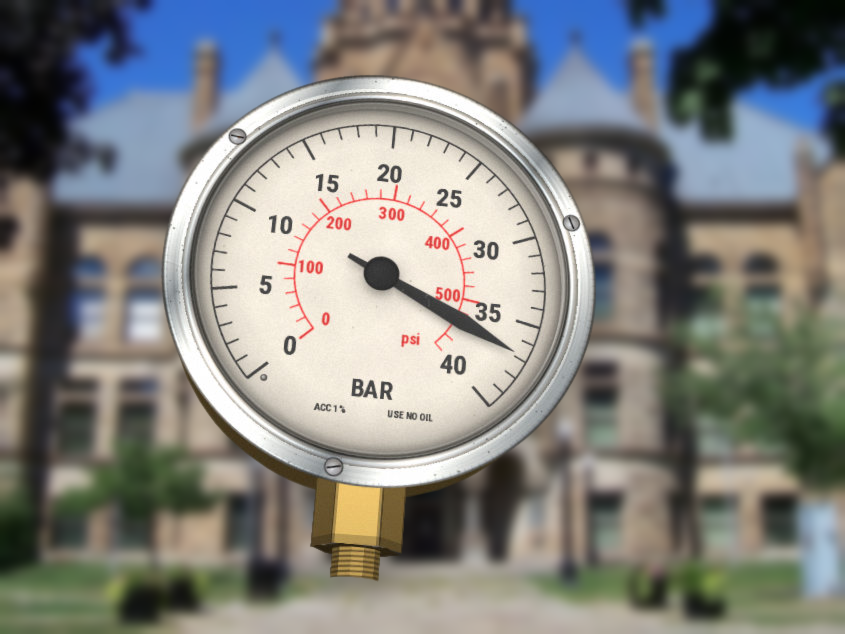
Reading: 37 (bar)
